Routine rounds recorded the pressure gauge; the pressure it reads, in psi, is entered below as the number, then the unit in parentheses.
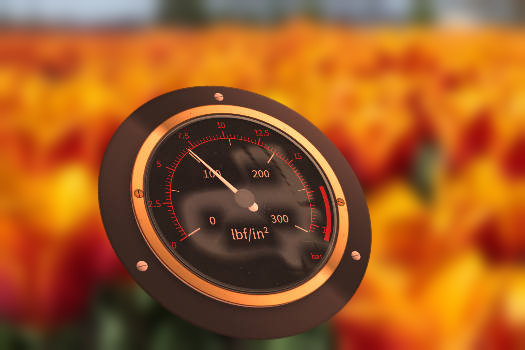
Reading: 100 (psi)
